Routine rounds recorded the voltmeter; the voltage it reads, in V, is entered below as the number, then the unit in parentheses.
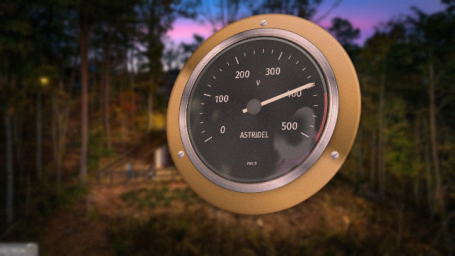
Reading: 400 (V)
